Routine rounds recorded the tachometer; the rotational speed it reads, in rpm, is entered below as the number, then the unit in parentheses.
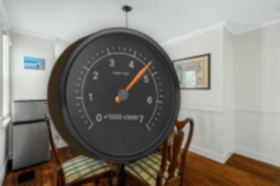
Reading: 4600 (rpm)
